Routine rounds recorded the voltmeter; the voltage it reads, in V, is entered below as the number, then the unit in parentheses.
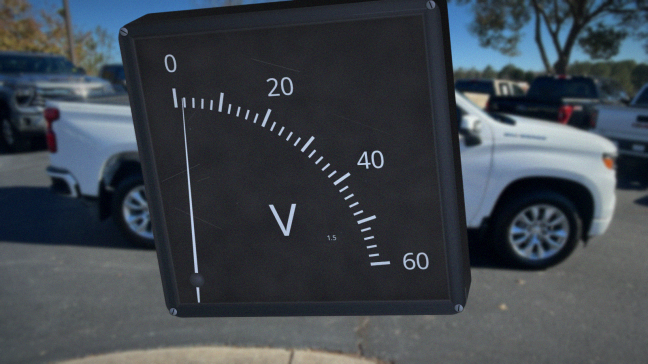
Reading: 2 (V)
